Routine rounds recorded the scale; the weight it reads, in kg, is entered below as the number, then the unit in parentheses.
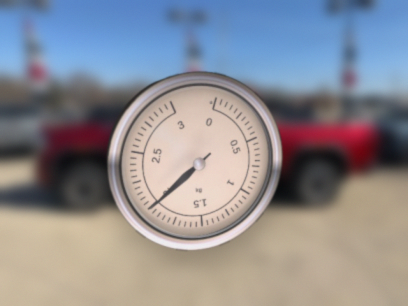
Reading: 2 (kg)
